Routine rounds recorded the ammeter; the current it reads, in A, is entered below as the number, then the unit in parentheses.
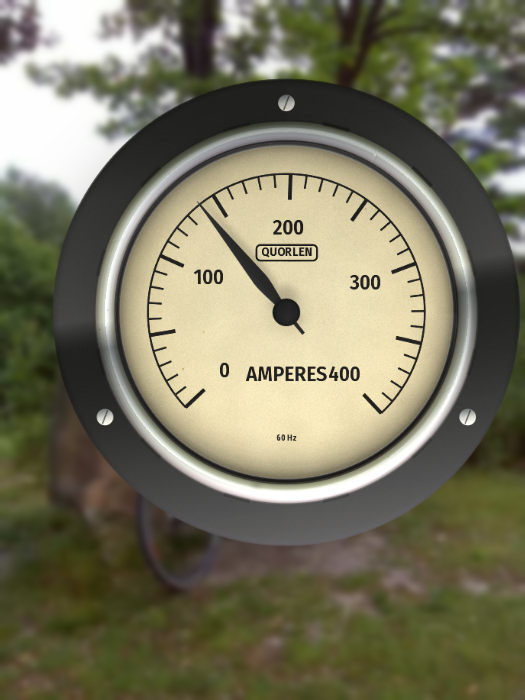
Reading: 140 (A)
